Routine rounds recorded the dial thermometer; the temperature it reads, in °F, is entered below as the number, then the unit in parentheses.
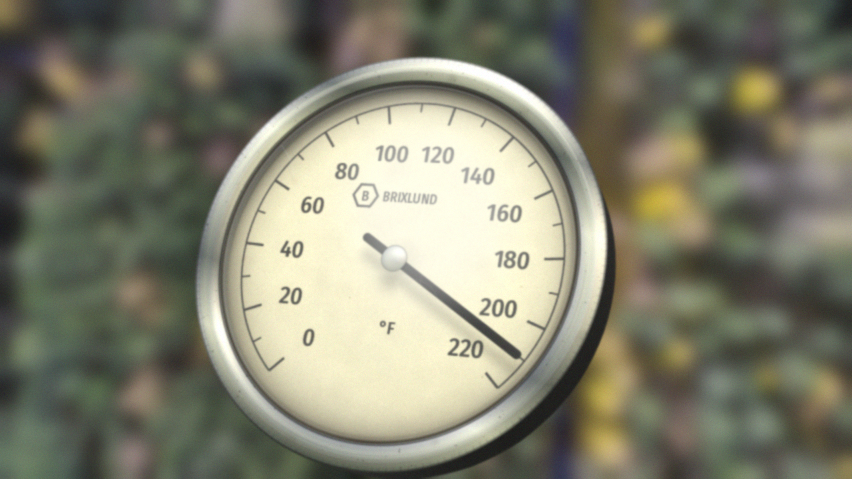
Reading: 210 (°F)
